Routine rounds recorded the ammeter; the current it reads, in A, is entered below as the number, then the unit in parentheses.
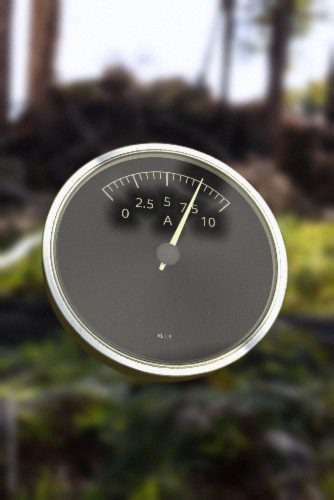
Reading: 7.5 (A)
